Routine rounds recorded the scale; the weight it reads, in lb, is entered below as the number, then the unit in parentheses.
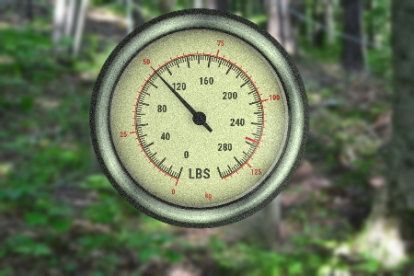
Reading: 110 (lb)
